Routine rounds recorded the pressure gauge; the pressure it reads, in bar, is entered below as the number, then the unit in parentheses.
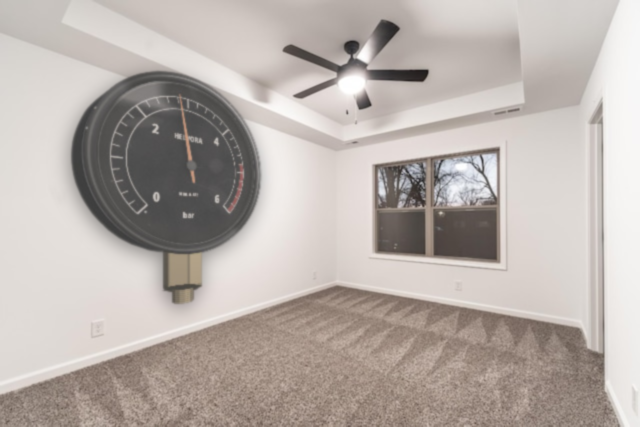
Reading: 2.8 (bar)
